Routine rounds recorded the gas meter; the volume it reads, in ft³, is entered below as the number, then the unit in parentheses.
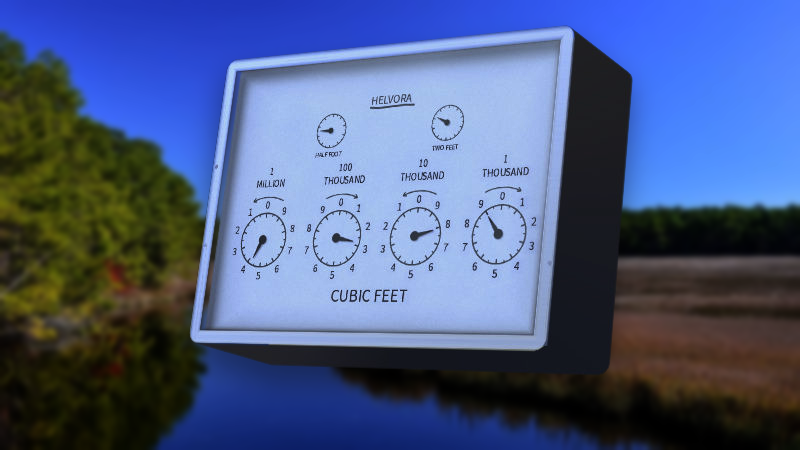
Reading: 427900 (ft³)
